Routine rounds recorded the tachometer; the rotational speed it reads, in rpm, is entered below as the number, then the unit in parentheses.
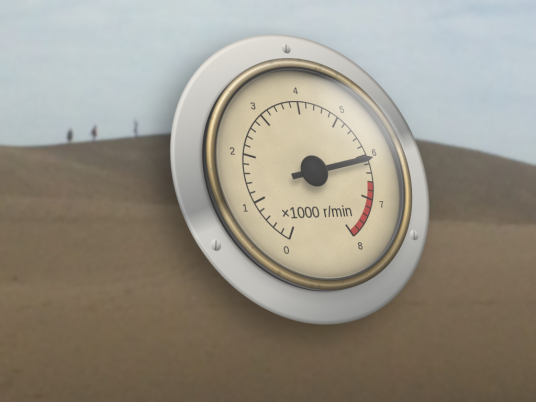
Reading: 6100 (rpm)
